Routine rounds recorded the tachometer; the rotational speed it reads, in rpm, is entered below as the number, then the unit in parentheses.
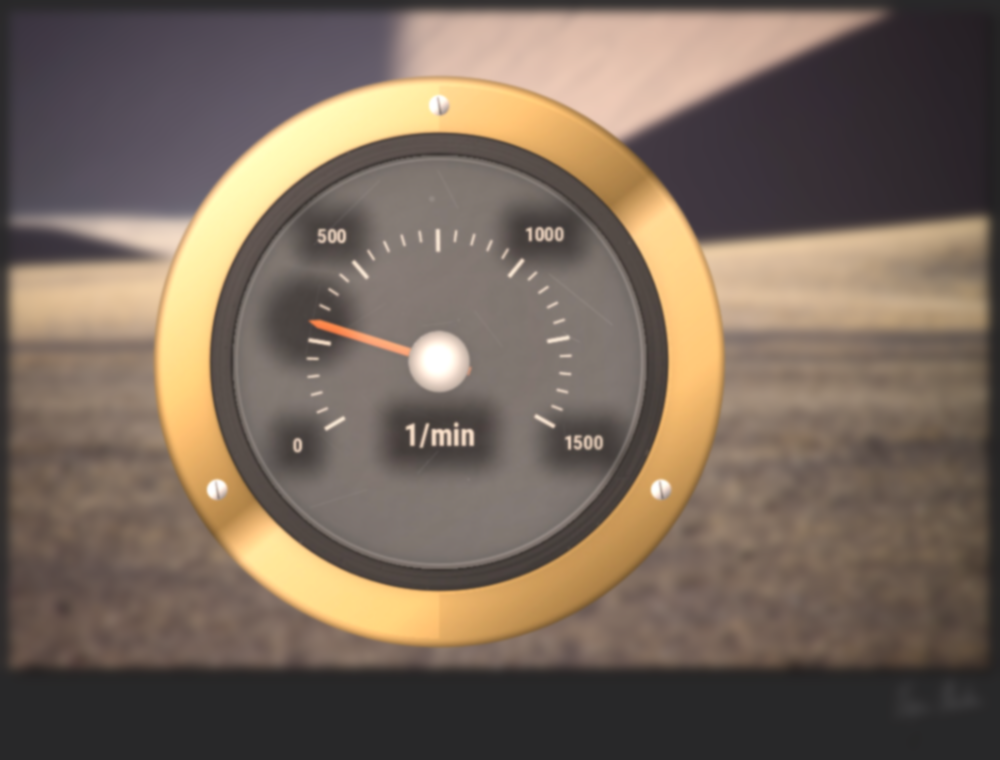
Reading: 300 (rpm)
